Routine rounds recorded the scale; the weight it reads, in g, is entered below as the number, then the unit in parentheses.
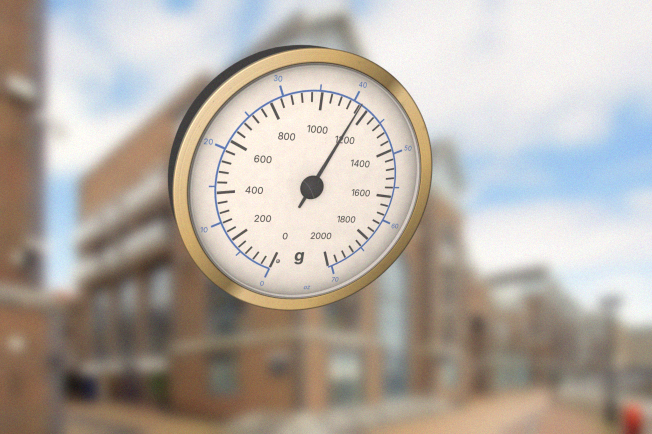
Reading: 1160 (g)
